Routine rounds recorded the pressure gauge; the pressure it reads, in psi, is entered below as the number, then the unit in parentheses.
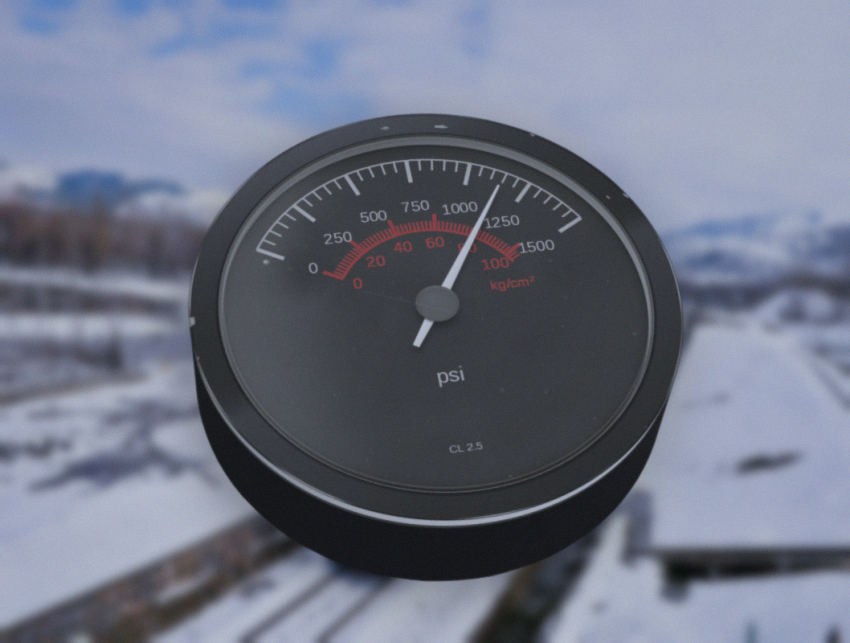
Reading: 1150 (psi)
